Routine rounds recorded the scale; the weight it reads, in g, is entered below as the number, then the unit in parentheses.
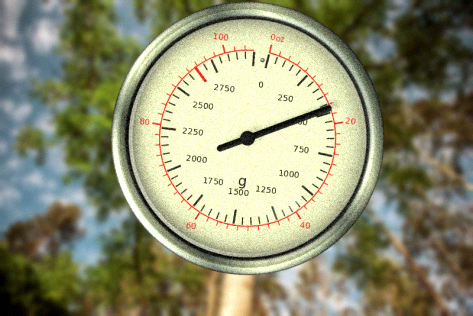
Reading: 475 (g)
